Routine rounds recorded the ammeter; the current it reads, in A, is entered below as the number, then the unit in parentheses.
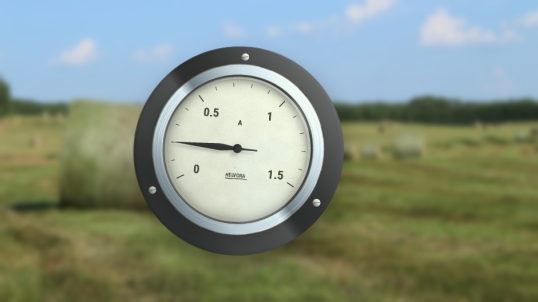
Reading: 0.2 (A)
